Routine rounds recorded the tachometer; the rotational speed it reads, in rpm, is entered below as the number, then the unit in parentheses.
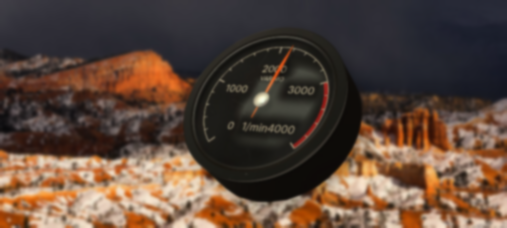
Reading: 2200 (rpm)
